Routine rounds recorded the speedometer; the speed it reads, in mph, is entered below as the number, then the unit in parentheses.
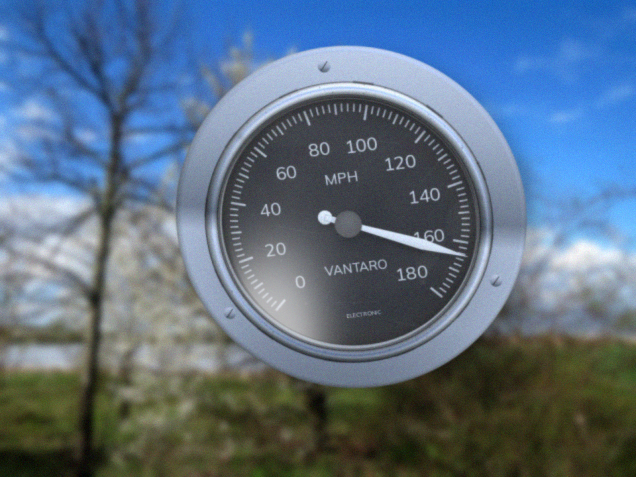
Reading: 164 (mph)
